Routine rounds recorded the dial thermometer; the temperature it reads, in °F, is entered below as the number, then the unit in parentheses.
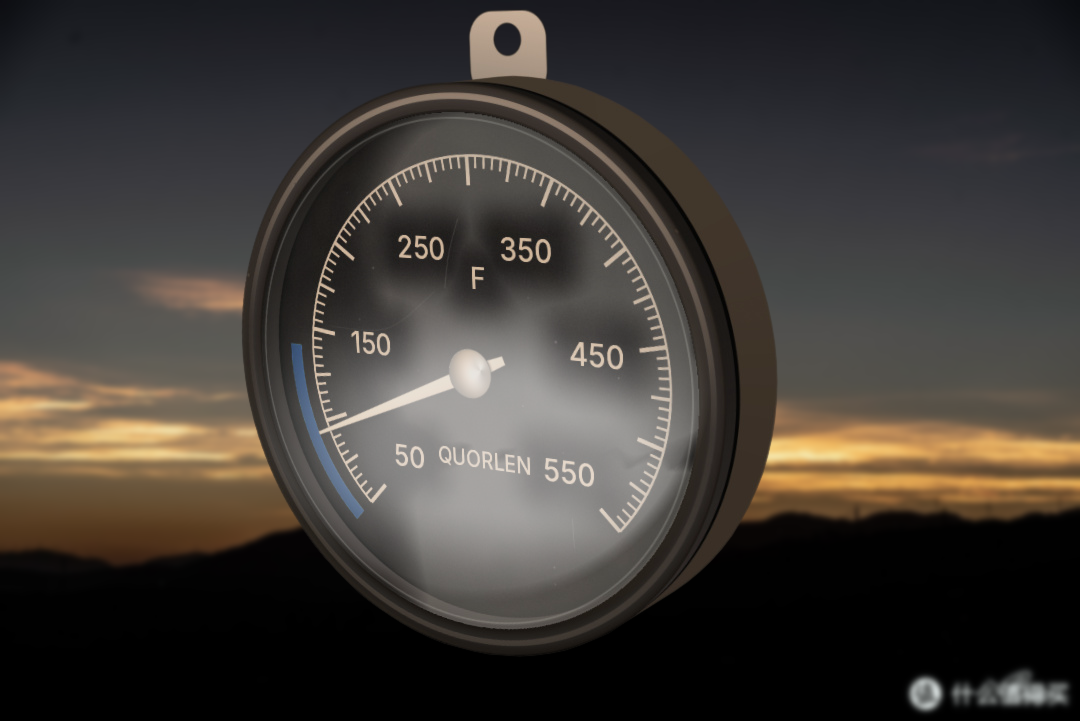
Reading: 95 (°F)
